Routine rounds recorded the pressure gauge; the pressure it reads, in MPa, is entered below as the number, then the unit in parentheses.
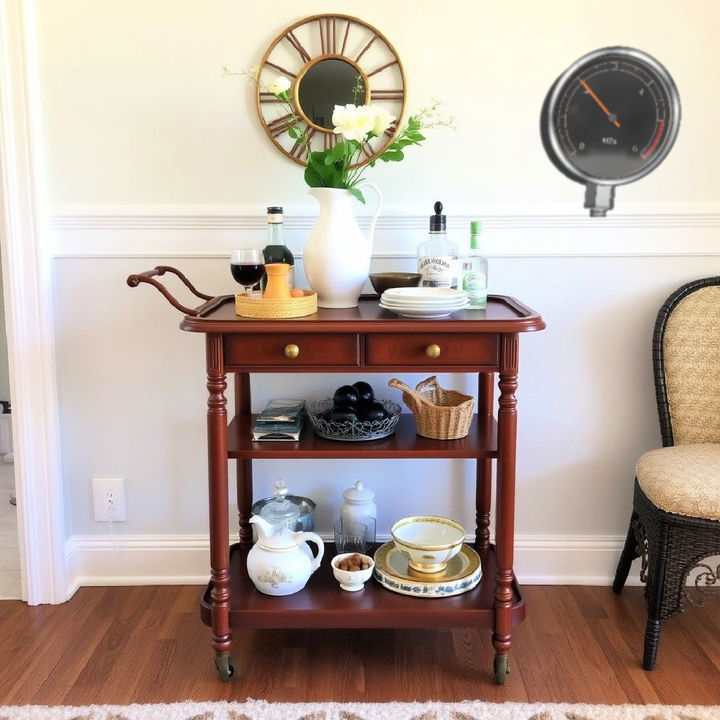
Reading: 2 (MPa)
